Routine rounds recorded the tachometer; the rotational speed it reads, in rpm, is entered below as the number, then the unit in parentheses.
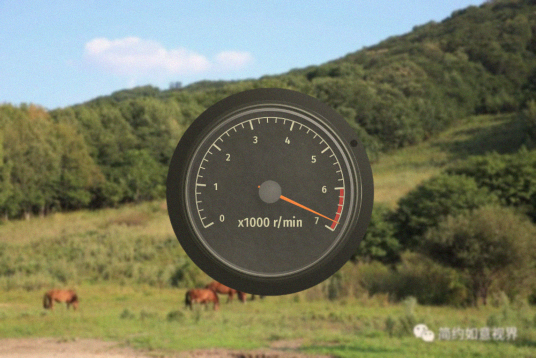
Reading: 6800 (rpm)
